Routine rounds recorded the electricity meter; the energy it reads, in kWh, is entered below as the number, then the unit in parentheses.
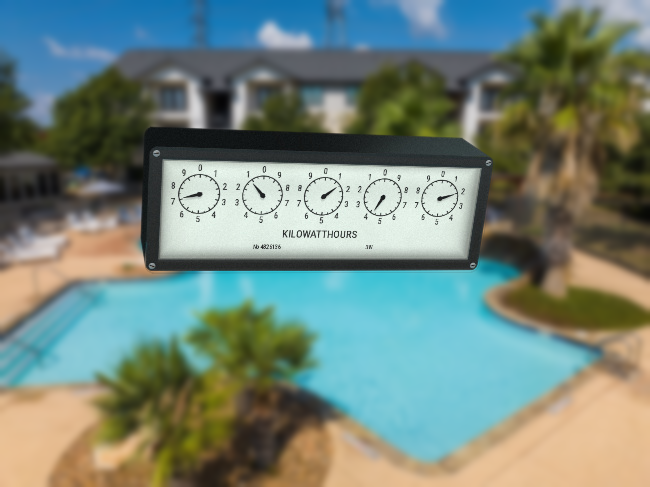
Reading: 71142 (kWh)
